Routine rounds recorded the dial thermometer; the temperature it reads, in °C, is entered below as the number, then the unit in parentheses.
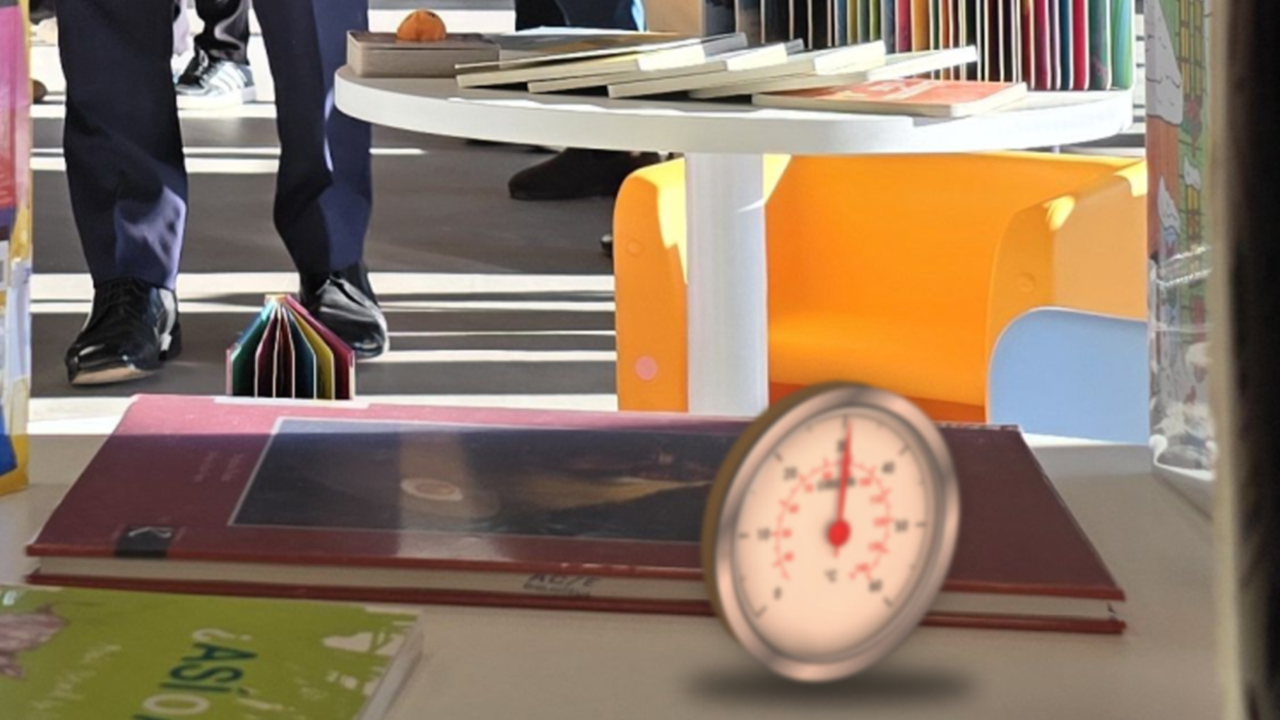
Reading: 30 (°C)
